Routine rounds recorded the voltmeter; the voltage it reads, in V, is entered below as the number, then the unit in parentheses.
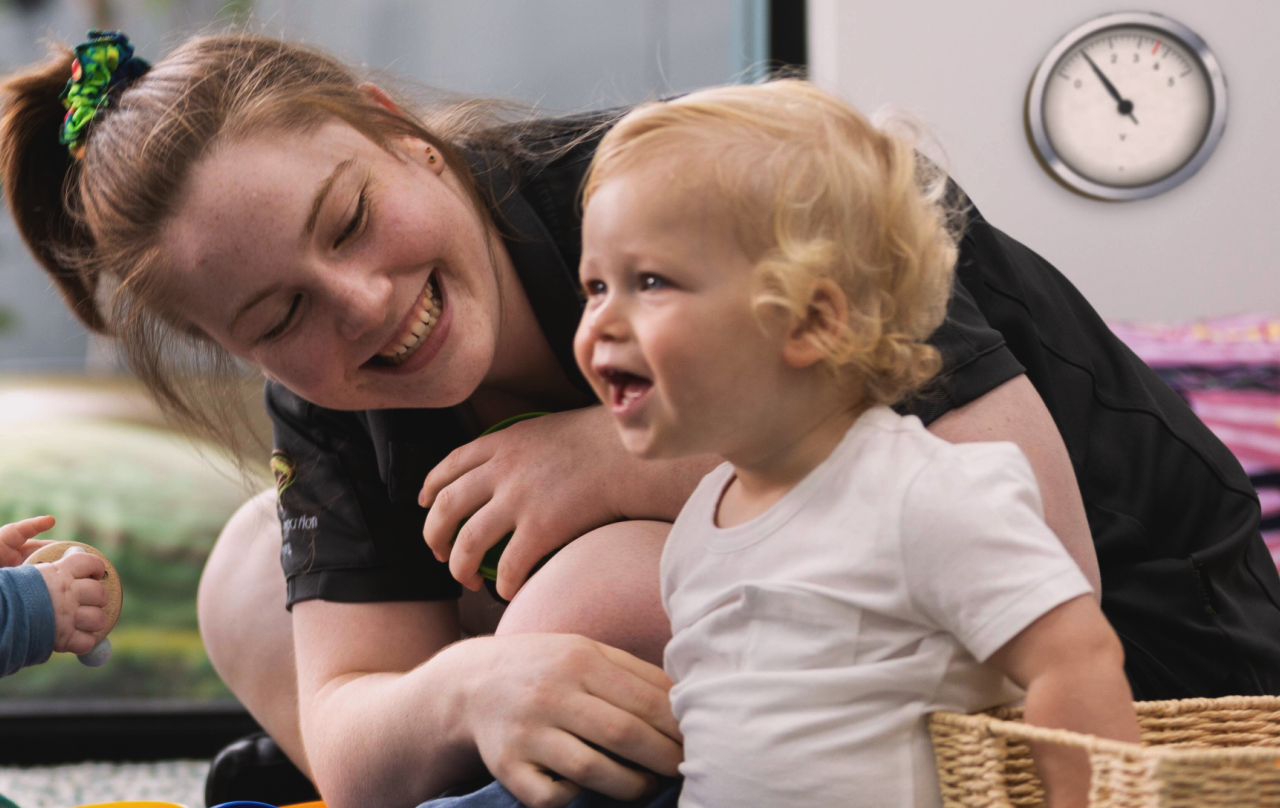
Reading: 1 (V)
